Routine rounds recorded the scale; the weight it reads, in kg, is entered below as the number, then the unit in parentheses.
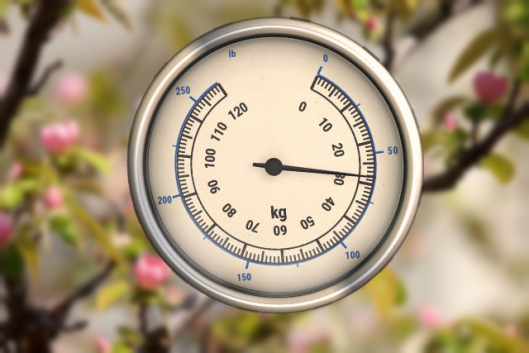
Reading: 28 (kg)
